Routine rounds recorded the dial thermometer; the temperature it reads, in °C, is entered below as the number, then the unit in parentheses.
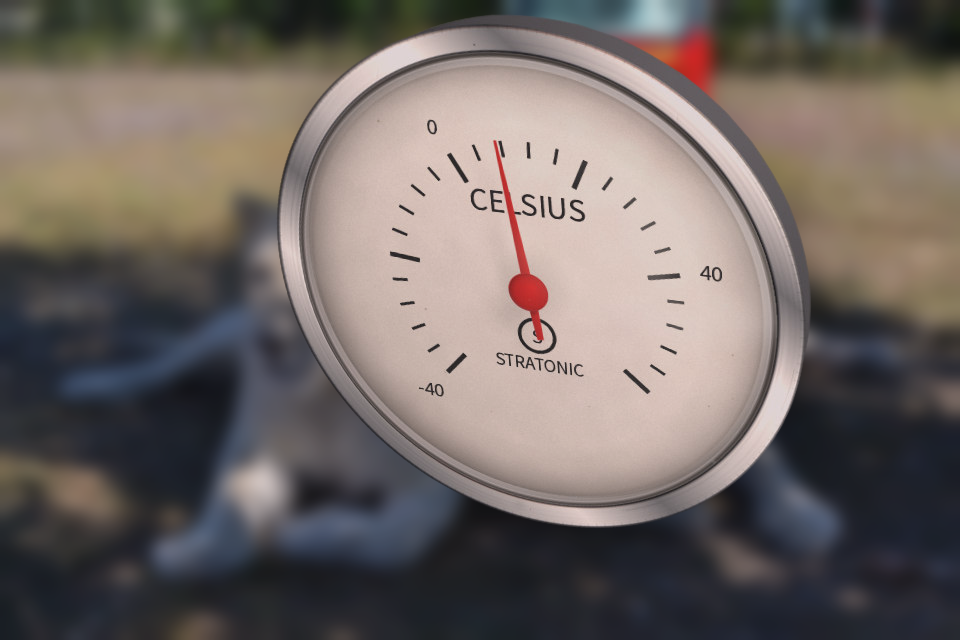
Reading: 8 (°C)
